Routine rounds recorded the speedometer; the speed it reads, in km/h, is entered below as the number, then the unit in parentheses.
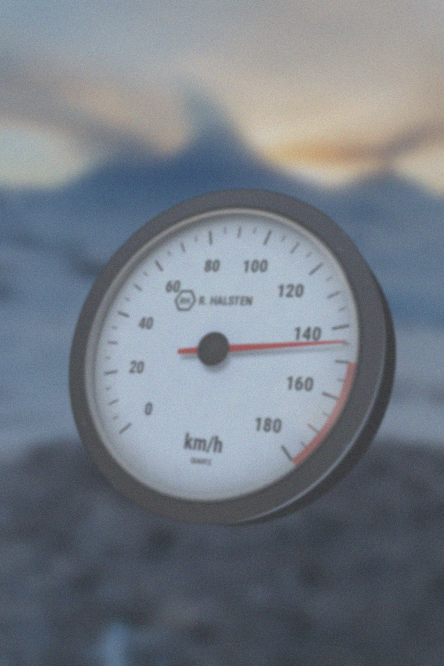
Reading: 145 (km/h)
